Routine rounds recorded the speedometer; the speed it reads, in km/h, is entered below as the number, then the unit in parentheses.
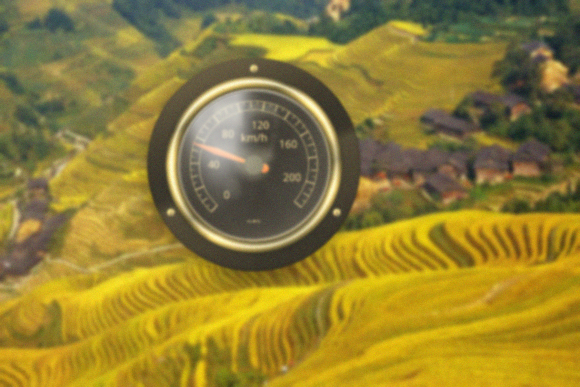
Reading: 55 (km/h)
